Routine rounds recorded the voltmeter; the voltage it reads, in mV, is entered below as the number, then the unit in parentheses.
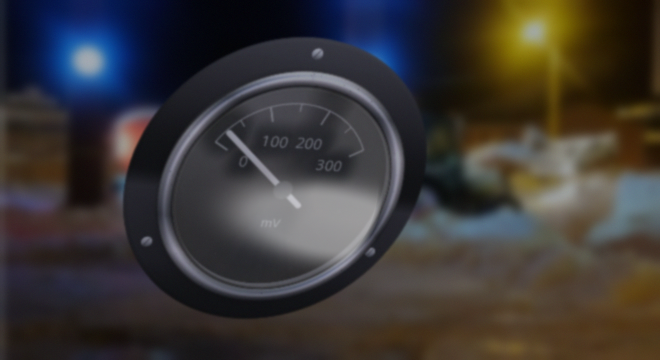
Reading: 25 (mV)
